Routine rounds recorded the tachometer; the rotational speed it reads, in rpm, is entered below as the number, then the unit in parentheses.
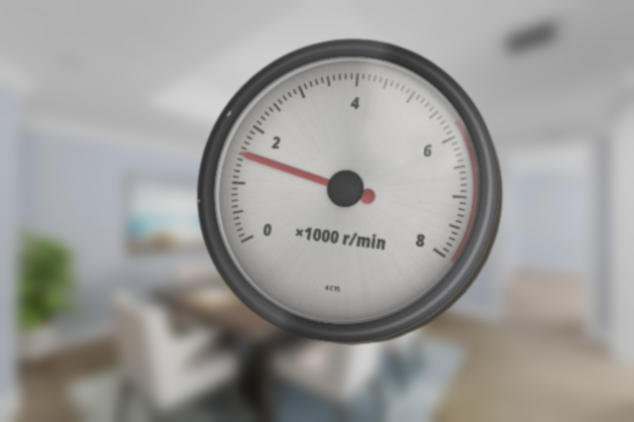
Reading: 1500 (rpm)
